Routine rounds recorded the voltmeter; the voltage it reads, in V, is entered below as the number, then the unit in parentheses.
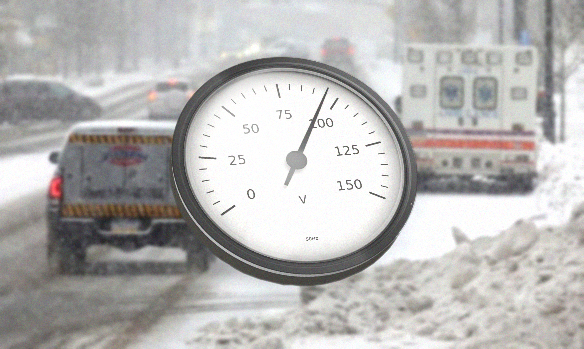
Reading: 95 (V)
